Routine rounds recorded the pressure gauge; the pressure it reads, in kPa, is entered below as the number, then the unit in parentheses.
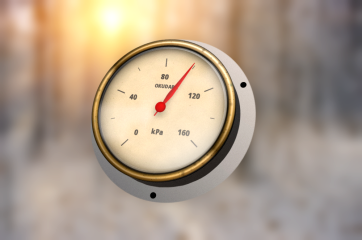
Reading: 100 (kPa)
